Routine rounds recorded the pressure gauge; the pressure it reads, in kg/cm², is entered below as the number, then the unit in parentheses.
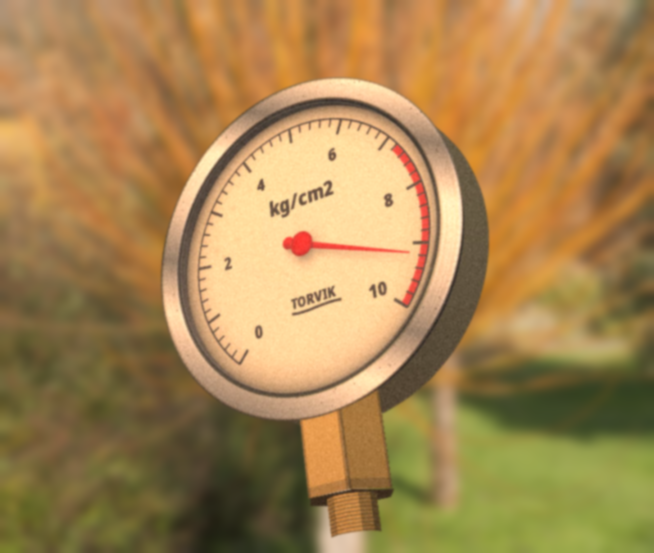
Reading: 9.2 (kg/cm²)
